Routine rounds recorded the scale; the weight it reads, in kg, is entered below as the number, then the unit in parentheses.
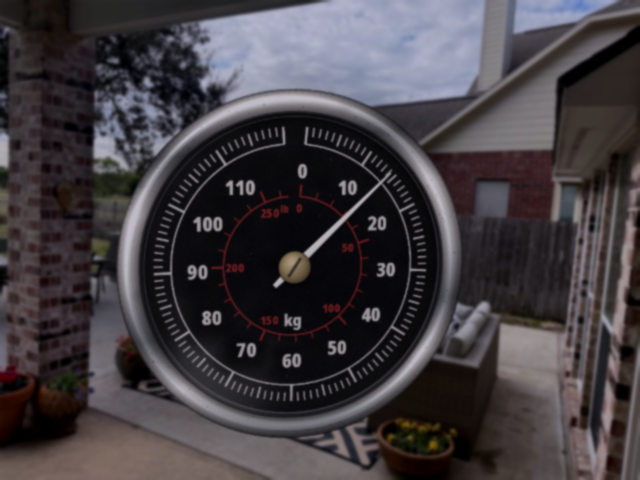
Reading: 14 (kg)
